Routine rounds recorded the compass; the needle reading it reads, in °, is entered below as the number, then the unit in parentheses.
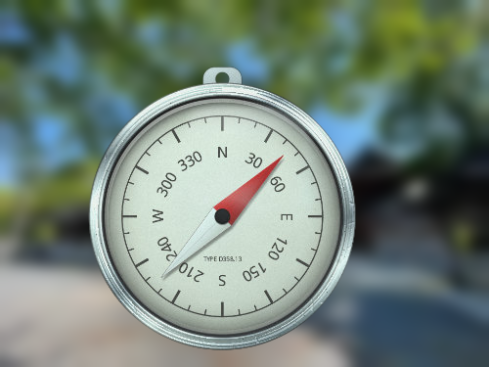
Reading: 45 (°)
